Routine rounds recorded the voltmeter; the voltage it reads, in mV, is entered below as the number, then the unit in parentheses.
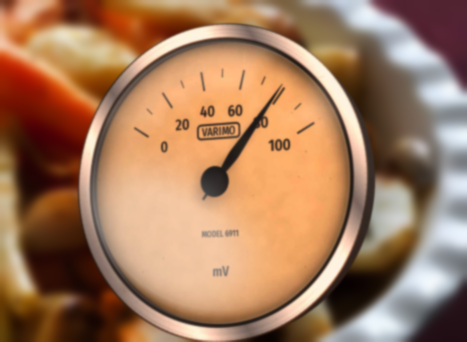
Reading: 80 (mV)
